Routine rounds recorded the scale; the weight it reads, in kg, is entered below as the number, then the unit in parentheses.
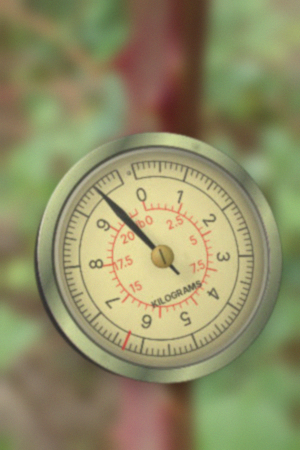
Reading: 9.5 (kg)
